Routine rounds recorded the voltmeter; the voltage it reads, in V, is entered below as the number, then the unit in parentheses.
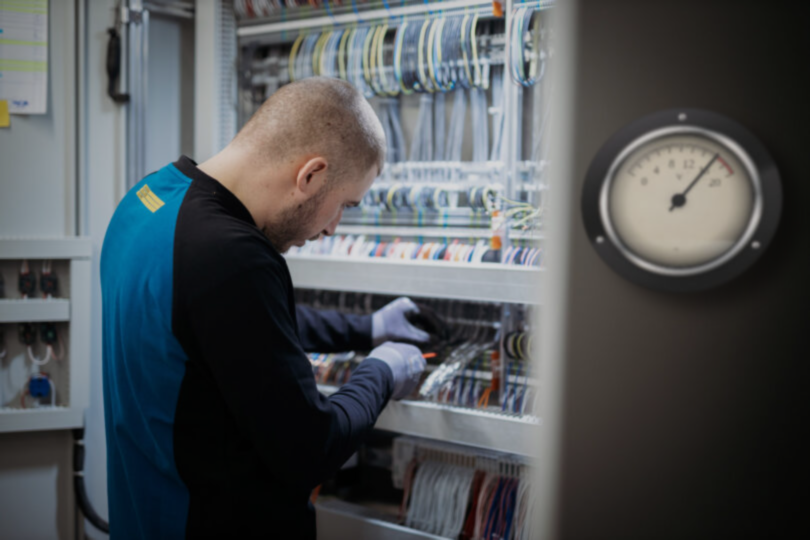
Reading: 16 (V)
